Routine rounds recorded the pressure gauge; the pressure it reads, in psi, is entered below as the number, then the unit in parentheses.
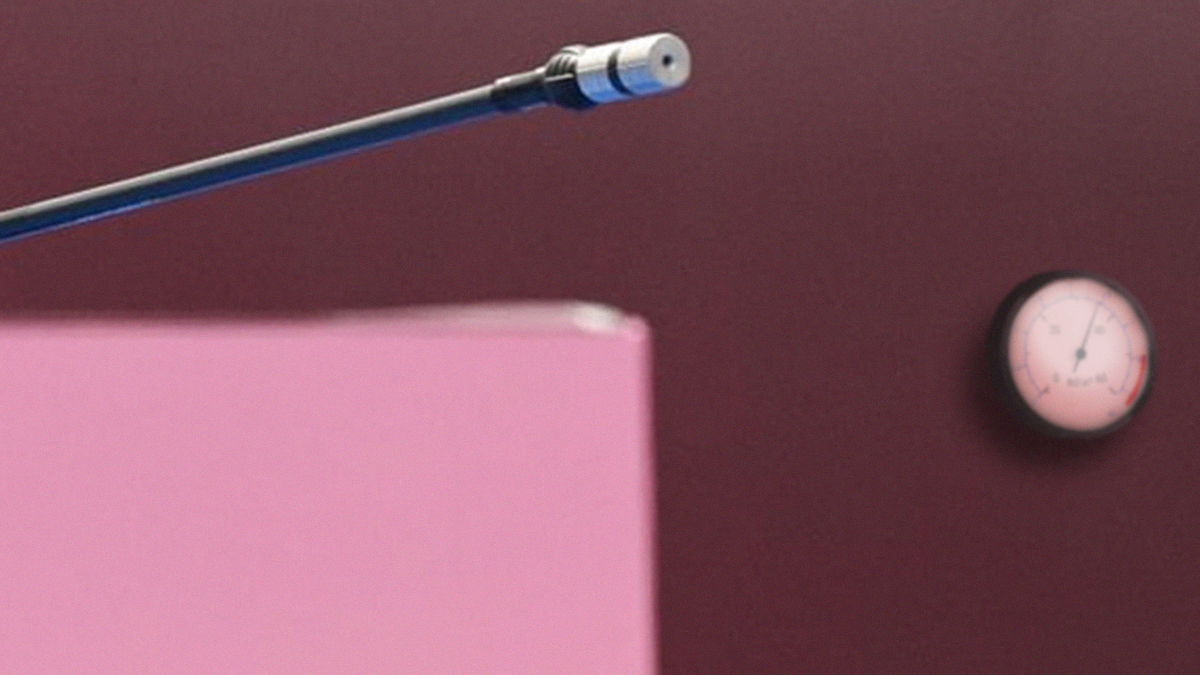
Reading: 35 (psi)
